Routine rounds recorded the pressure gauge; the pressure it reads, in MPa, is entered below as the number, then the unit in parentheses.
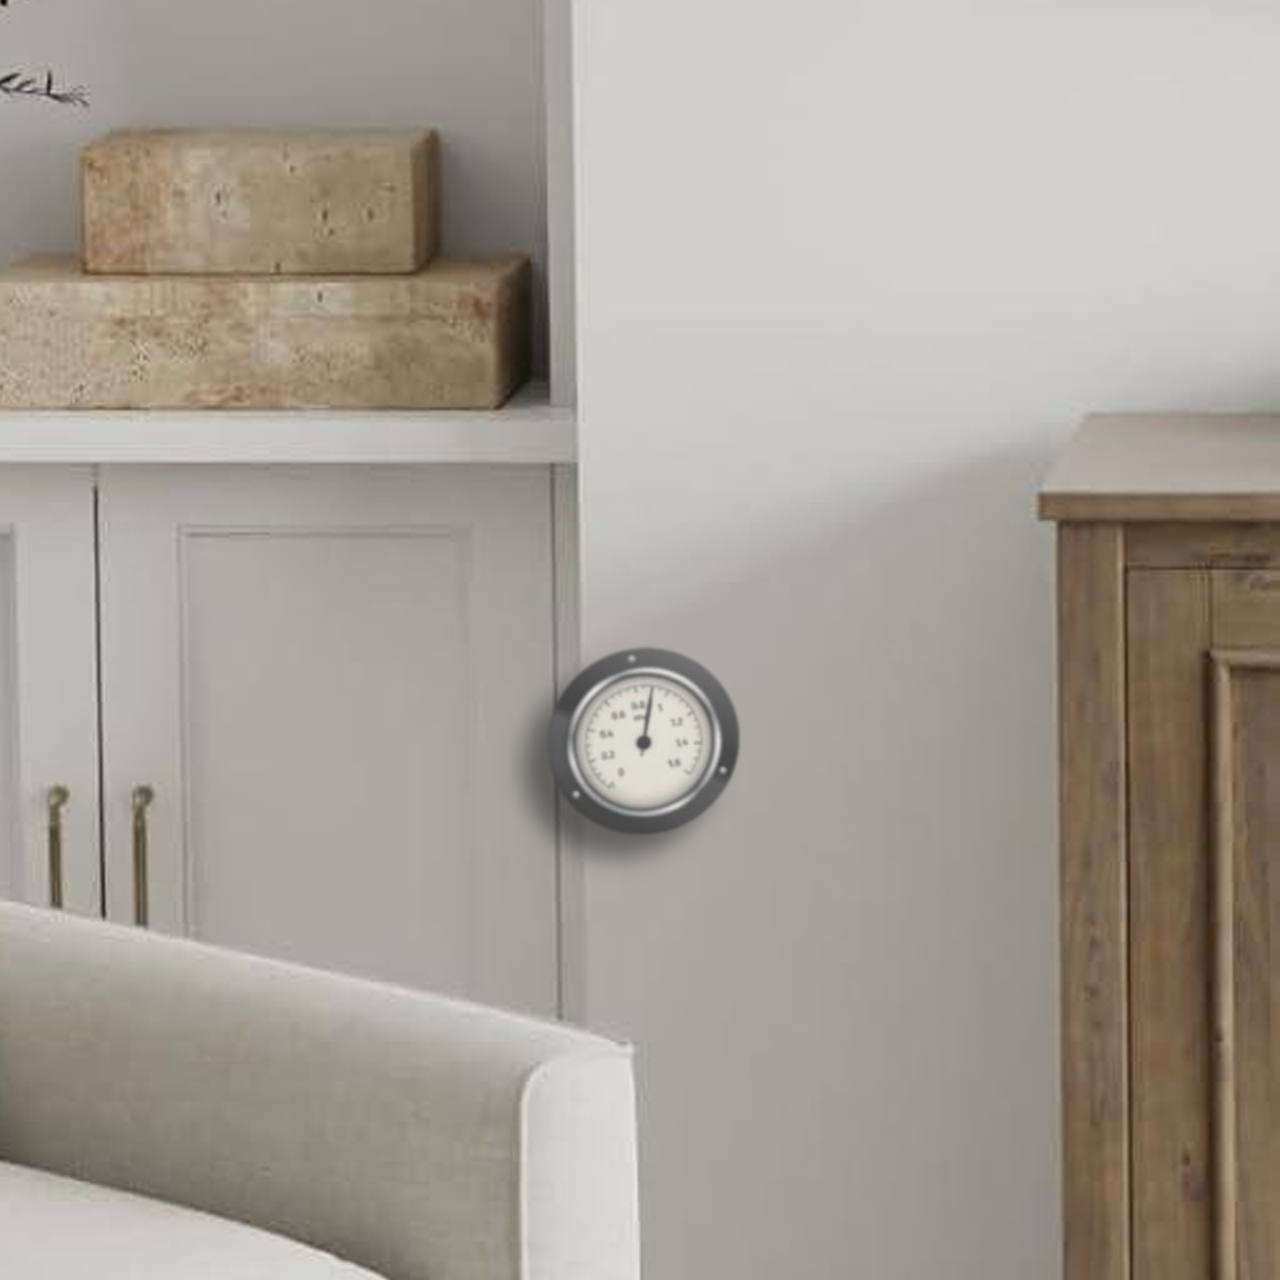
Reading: 0.9 (MPa)
